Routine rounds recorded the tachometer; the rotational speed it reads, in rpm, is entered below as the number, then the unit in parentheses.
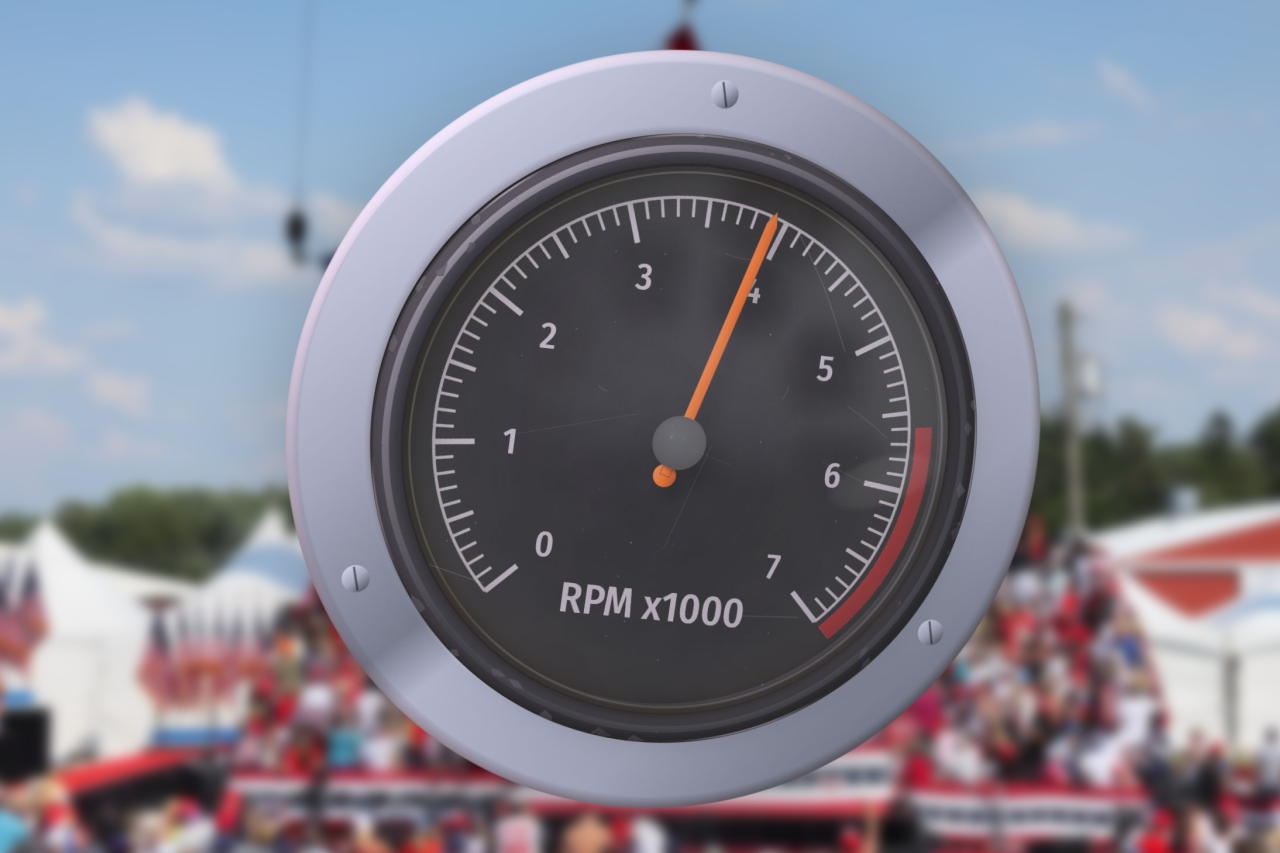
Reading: 3900 (rpm)
